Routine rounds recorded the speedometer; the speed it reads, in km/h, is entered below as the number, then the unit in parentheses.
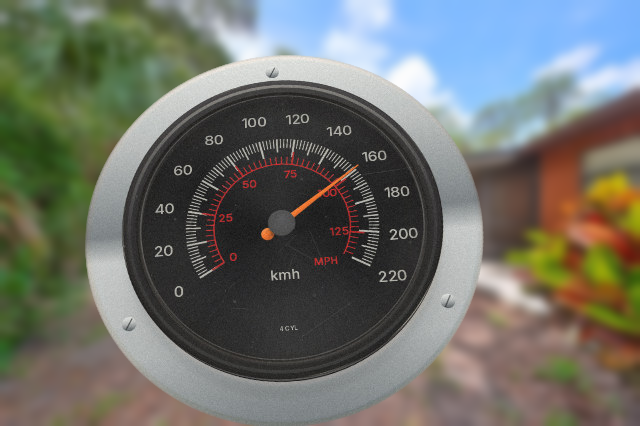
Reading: 160 (km/h)
